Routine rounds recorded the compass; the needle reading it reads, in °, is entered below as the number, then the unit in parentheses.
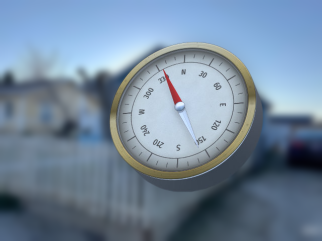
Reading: 335 (°)
